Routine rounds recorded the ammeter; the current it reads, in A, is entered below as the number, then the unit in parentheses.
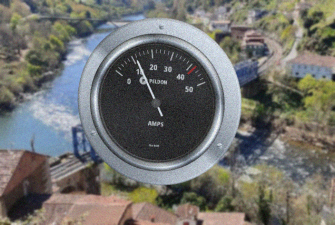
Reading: 12 (A)
